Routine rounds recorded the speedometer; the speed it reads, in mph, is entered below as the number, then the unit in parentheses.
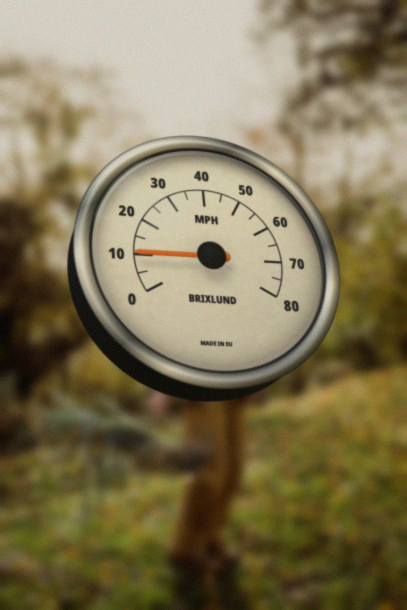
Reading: 10 (mph)
